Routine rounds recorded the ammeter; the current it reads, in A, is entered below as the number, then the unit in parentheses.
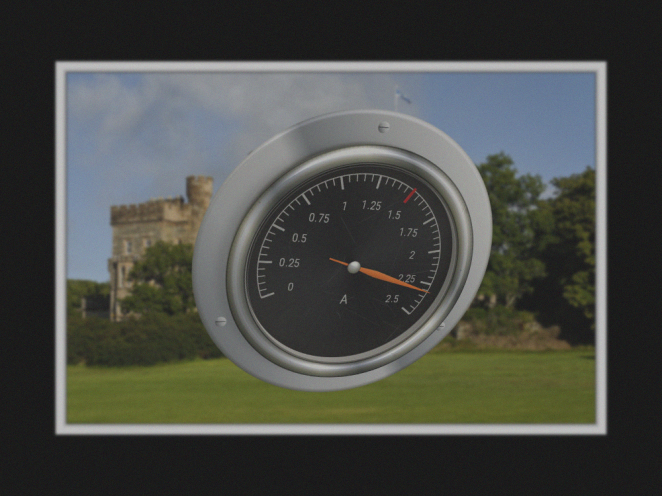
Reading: 2.3 (A)
